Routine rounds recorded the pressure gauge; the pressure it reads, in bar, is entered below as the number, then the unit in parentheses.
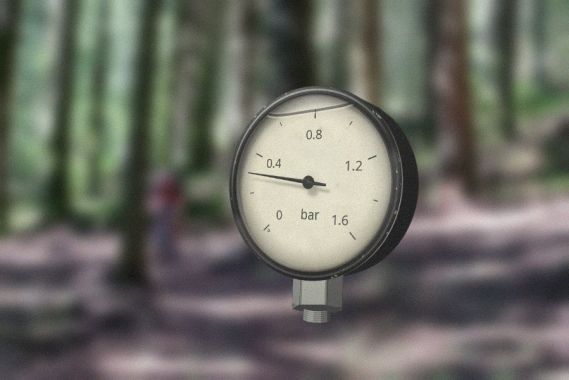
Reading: 0.3 (bar)
